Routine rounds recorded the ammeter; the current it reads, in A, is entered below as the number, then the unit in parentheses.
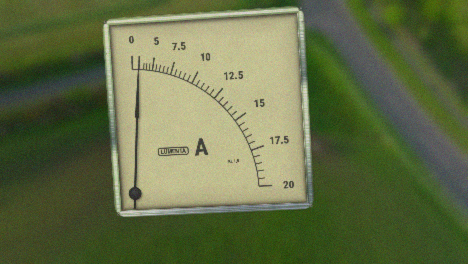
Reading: 2.5 (A)
